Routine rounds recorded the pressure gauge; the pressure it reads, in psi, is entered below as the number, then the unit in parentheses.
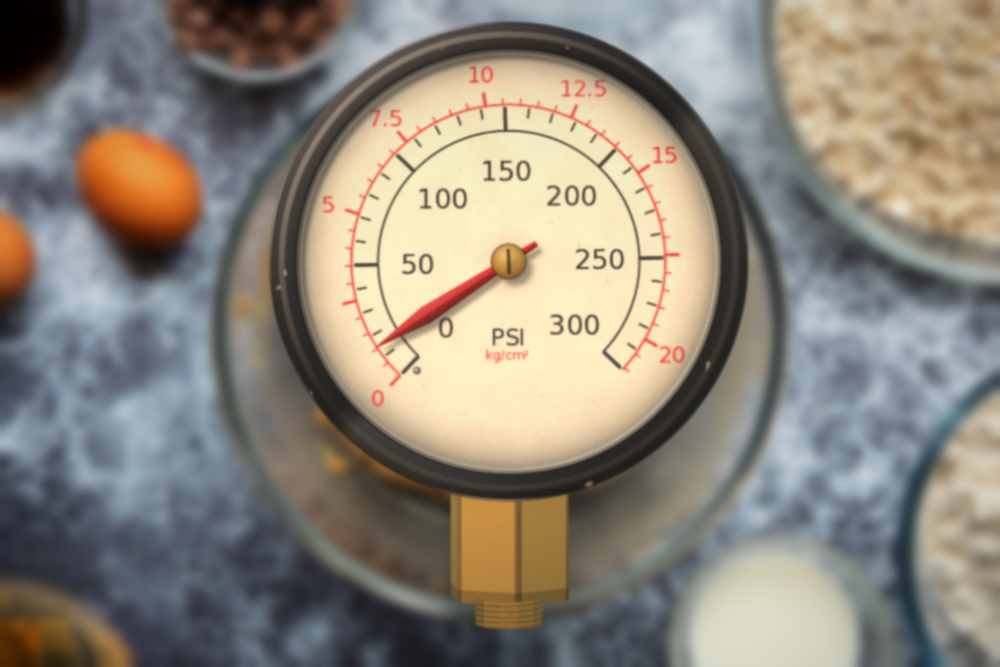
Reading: 15 (psi)
